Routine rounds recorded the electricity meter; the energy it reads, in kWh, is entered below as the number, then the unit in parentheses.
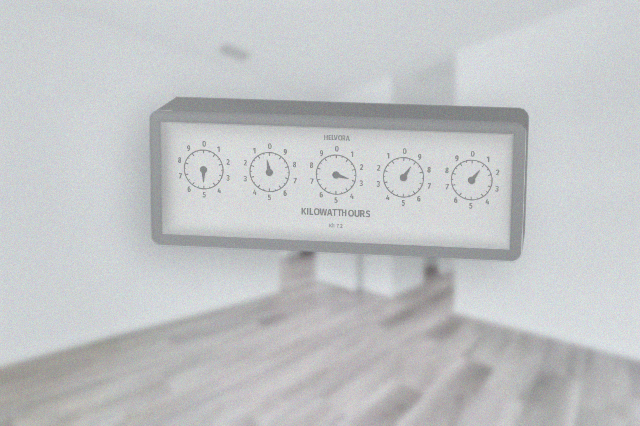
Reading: 50291 (kWh)
